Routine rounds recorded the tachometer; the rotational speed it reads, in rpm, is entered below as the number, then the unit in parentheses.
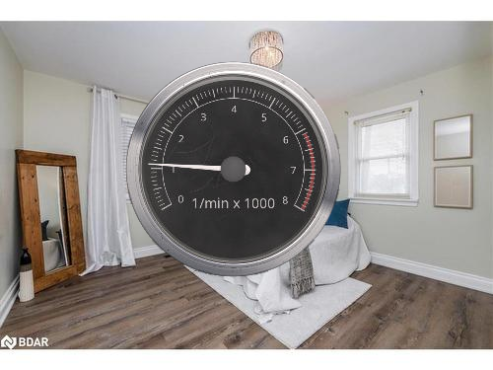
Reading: 1100 (rpm)
